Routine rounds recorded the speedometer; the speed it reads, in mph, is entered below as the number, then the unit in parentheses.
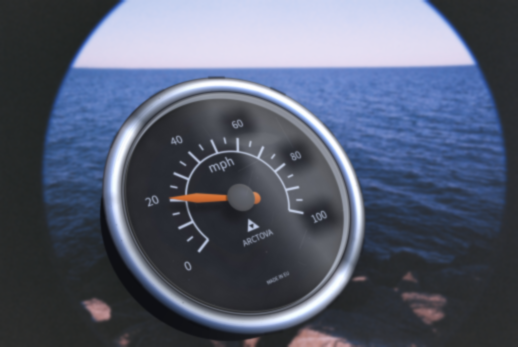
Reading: 20 (mph)
